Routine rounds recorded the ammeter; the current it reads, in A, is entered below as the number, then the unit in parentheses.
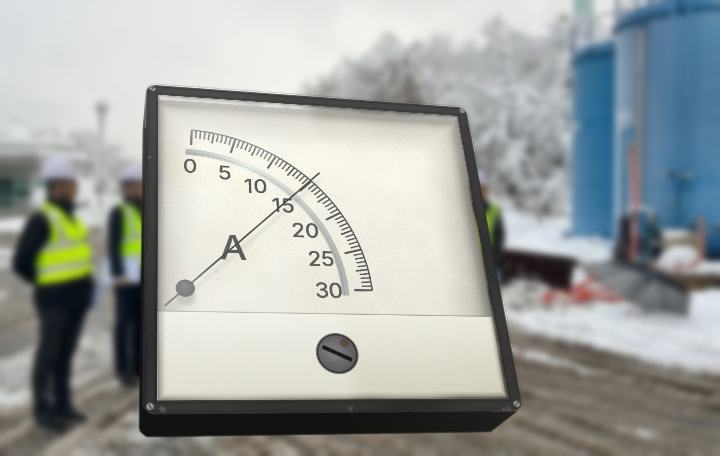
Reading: 15 (A)
